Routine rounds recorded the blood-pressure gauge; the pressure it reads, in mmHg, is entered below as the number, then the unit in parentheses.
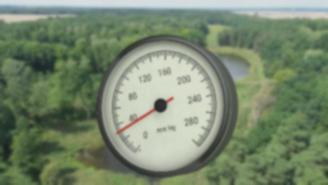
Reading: 30 (mmHg)
